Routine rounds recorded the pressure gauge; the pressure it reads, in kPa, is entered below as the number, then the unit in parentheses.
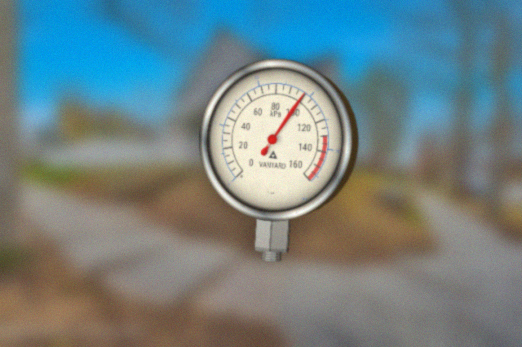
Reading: 100 (kPa)
